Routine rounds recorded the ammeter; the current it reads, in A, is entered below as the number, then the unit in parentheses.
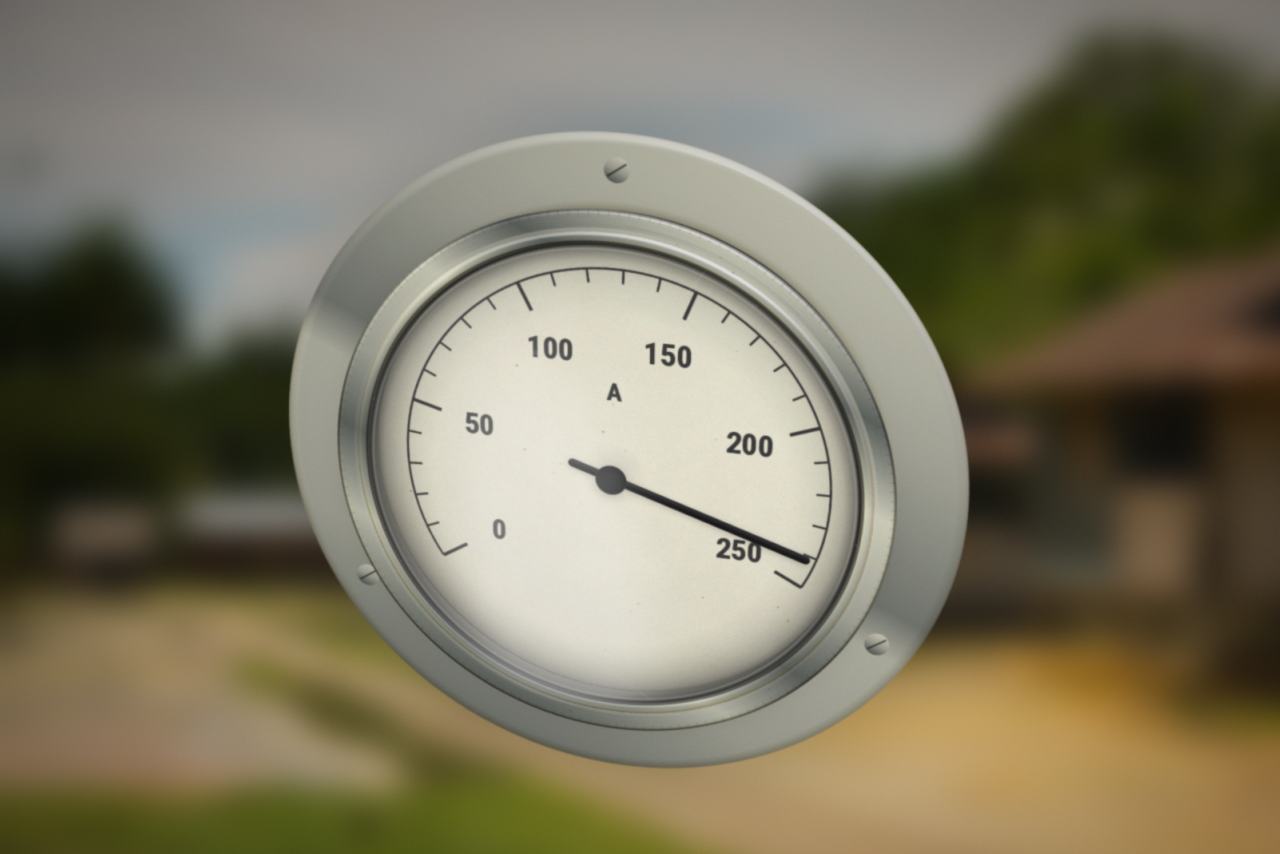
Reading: 240 (A)
